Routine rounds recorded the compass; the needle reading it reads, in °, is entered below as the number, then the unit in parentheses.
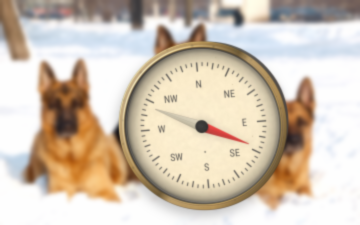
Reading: 115 (°)
